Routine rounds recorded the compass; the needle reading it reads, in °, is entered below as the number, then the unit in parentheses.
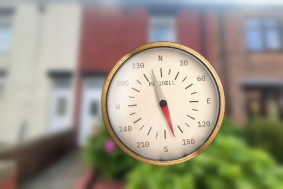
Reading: 165 (°)
